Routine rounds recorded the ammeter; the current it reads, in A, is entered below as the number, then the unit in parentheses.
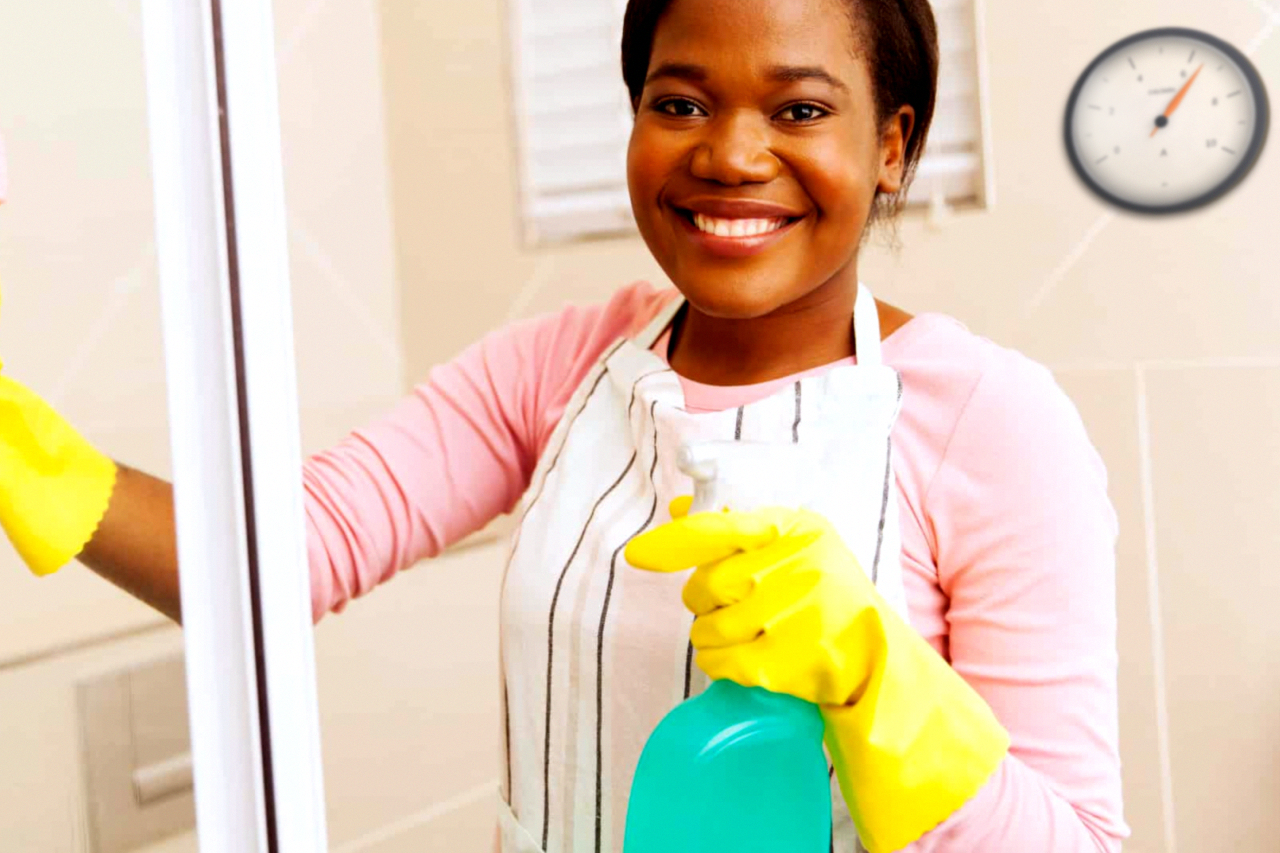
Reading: 6.5 (A)
